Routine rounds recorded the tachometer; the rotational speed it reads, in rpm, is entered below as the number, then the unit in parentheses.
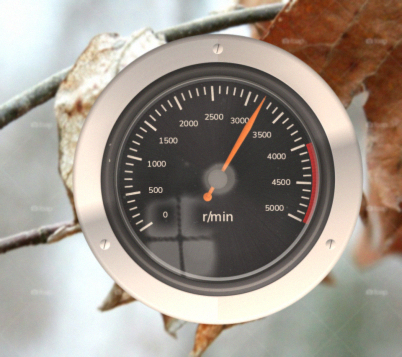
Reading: 3200 (rpm)
